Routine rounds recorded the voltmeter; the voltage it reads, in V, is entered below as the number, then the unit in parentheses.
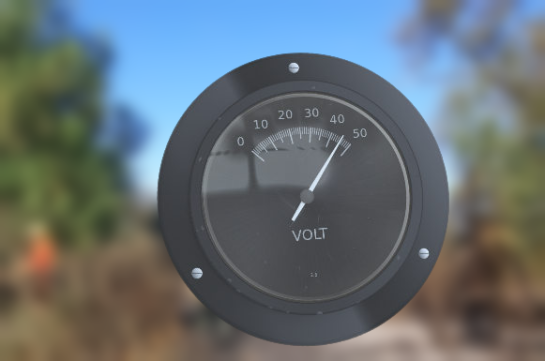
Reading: 45 (V)
